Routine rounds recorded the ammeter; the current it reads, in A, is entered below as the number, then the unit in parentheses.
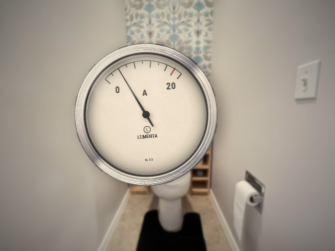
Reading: 4 (A)
